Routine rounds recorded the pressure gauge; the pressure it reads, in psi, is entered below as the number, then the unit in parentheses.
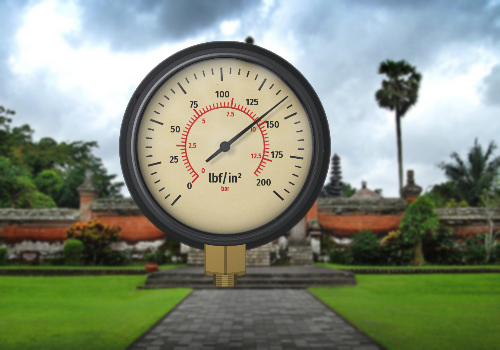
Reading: 140 (psi)
